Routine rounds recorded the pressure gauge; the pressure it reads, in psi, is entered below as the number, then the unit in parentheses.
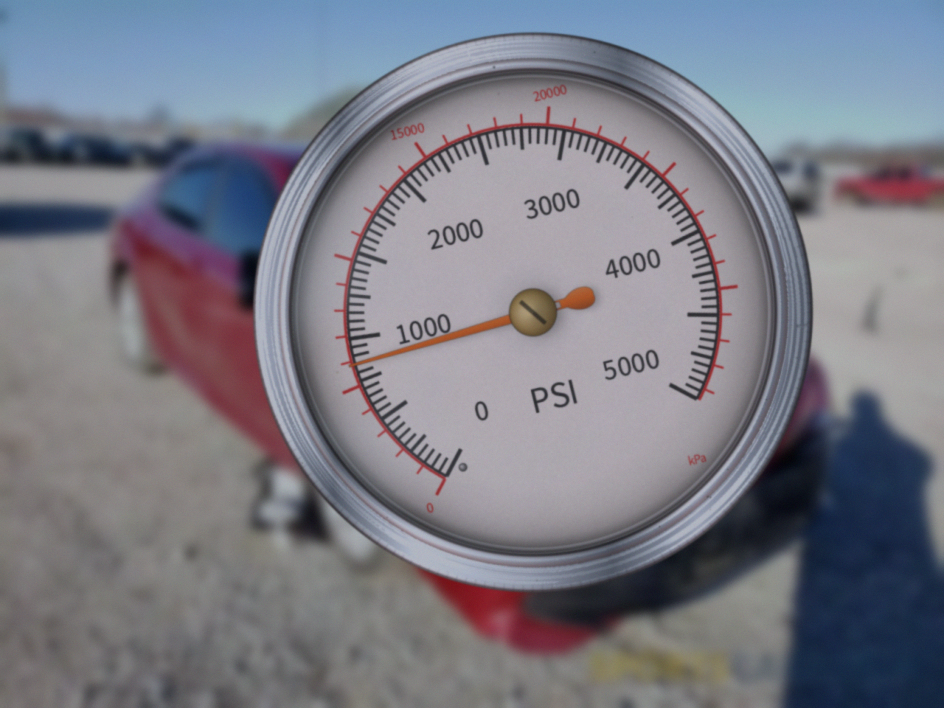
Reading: 850 (psi)
